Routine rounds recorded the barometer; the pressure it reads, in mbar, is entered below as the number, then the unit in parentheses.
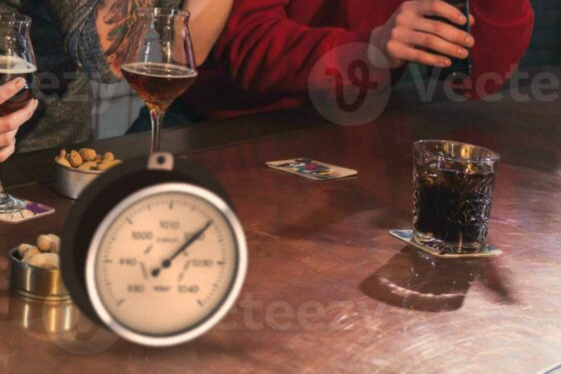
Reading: 1020 (mbar)
